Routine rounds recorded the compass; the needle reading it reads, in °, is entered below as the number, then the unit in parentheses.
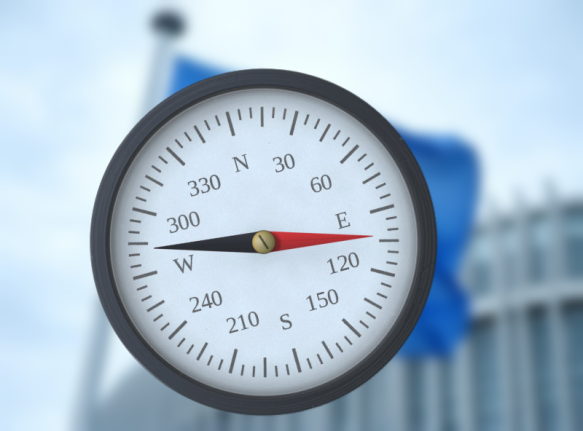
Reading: 102.5 (°)
